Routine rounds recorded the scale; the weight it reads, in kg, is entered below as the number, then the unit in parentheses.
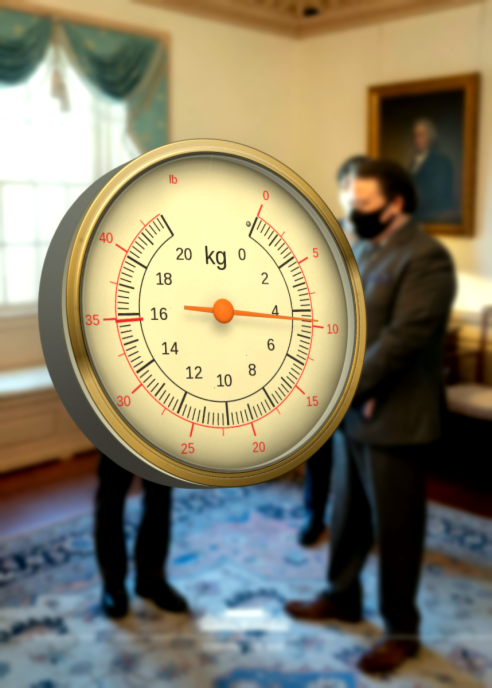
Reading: 4.4 (kg)
